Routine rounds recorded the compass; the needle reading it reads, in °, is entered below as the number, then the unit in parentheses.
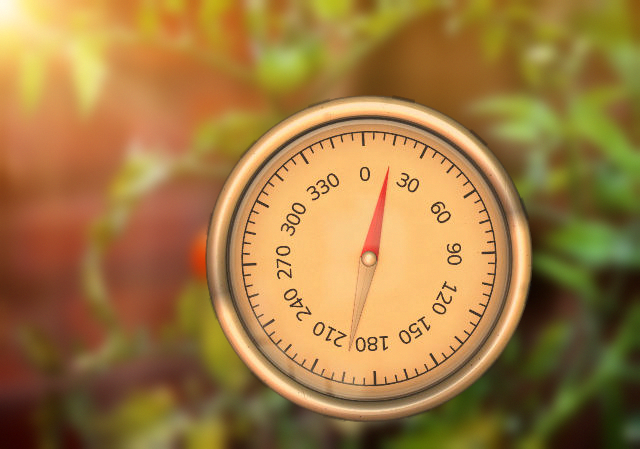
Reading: 15 (°)
